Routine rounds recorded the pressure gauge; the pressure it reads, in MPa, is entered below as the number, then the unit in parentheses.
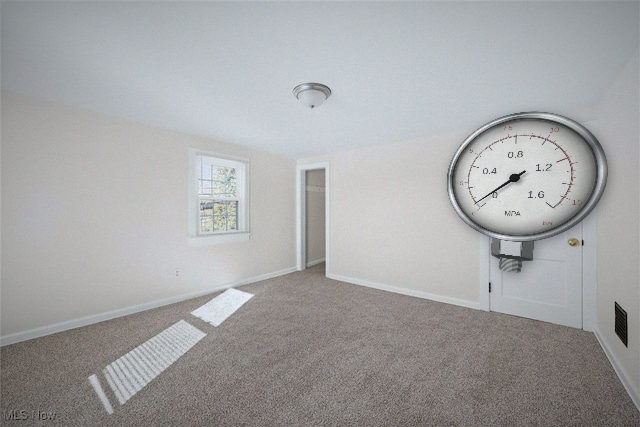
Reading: 0.05 (MPa)
